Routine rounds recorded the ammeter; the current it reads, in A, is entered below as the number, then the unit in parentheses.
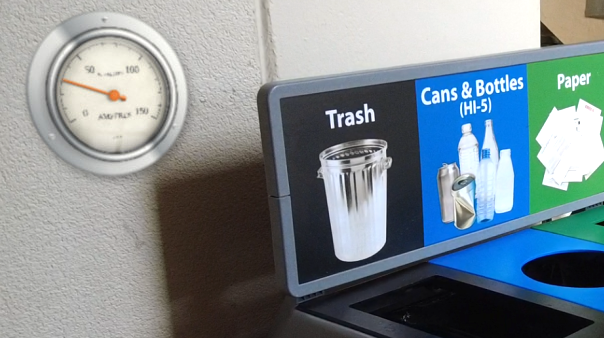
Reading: 30 (A)
